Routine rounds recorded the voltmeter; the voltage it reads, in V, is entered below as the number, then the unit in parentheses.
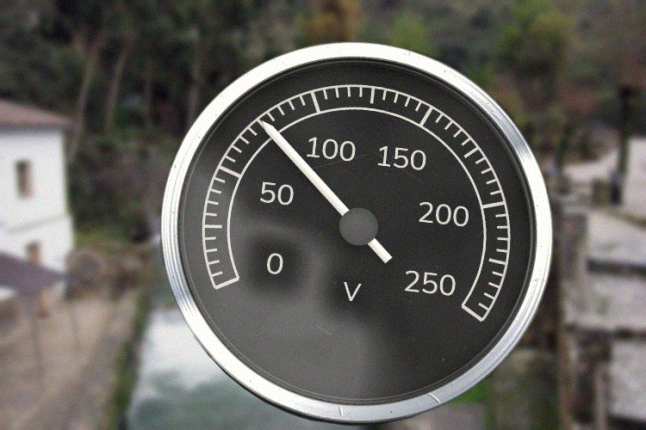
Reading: 75 (V)
